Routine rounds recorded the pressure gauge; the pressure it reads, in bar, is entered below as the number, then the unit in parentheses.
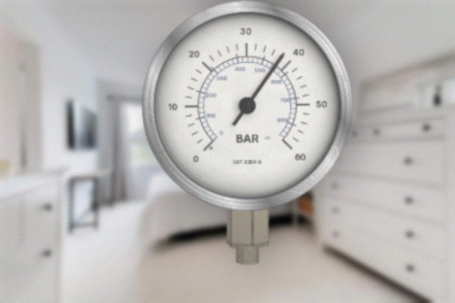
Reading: 38 (bar)
